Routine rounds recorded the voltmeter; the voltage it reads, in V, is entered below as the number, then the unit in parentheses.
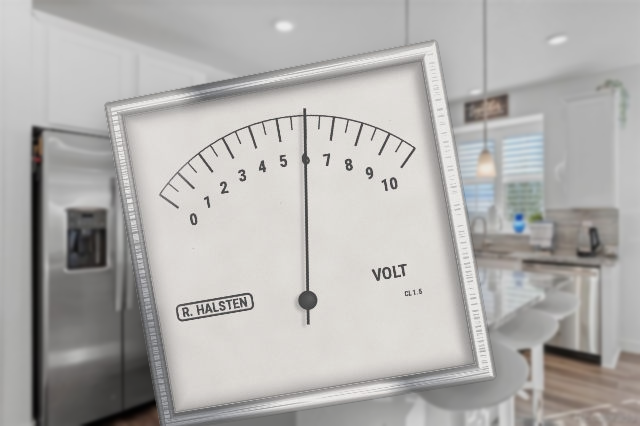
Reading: 6 (V)
